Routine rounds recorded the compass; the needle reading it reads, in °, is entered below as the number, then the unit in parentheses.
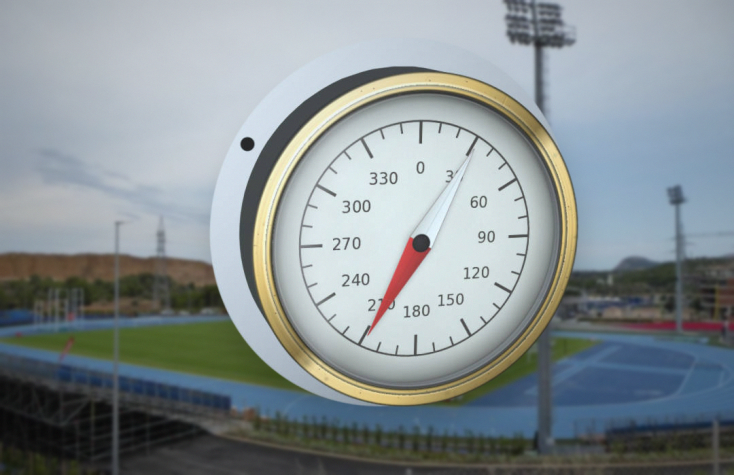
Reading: 210 (°)
